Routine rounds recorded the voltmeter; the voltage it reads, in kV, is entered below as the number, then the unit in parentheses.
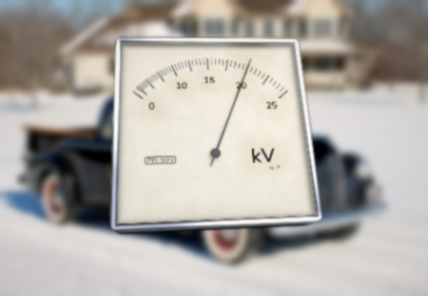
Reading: 20 (kV)
